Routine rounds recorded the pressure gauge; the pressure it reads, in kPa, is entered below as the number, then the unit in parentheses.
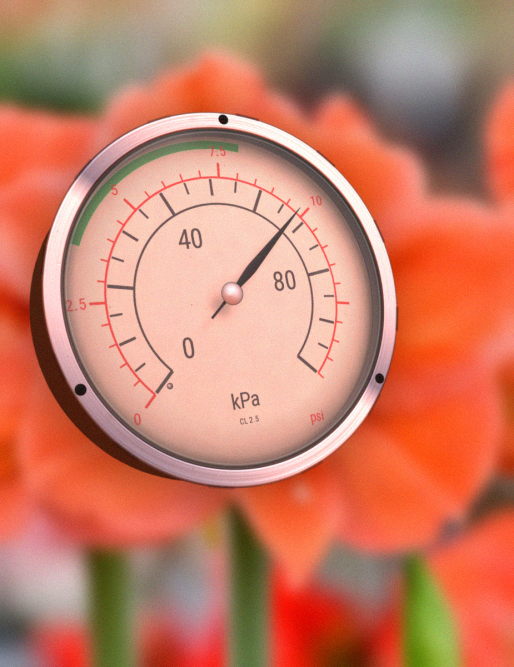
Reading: 67.5 (kPa)
